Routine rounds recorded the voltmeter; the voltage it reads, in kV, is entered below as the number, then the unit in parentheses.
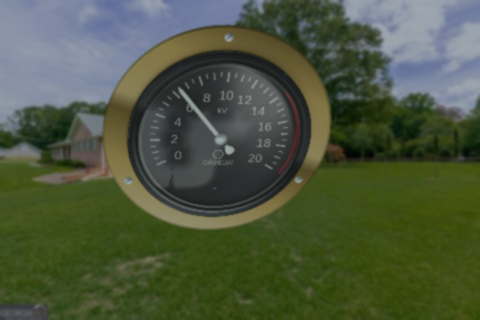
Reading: 6.5 (kV)
